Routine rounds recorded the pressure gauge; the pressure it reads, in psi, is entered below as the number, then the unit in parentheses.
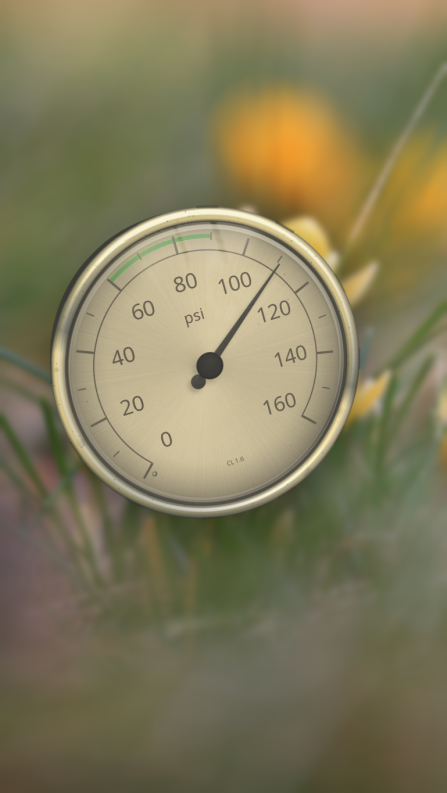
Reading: 110 (psi)
